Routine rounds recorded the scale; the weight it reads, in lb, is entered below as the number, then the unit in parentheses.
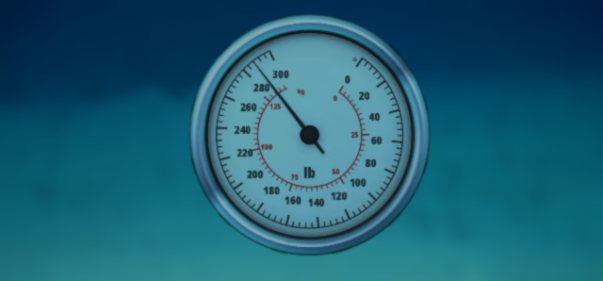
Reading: 288 (lb)
